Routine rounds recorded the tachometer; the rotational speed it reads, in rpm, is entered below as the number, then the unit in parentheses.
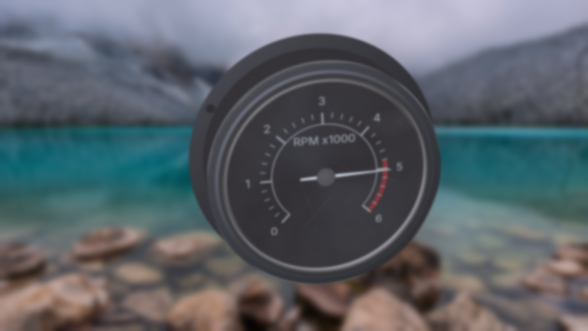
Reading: 5000 (rpm)
